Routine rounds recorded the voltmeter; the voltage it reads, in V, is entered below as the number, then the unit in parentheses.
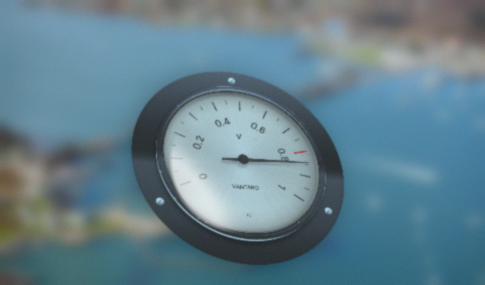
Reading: 0.85 (V)
